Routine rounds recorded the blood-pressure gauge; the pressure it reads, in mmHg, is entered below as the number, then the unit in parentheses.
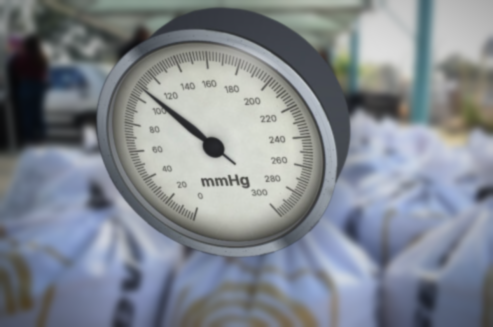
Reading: 110 (mmHg)
